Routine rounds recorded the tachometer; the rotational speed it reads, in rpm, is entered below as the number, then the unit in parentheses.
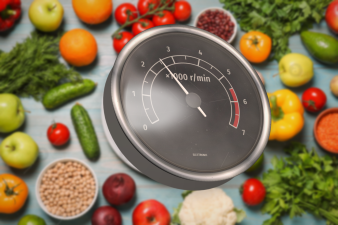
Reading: 2500 (rpm)
